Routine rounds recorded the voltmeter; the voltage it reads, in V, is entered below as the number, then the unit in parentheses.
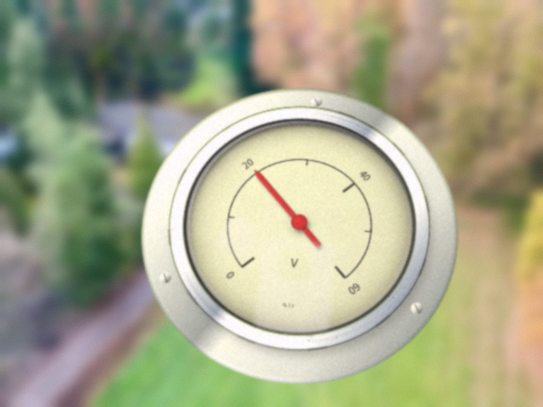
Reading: 20 (V)
